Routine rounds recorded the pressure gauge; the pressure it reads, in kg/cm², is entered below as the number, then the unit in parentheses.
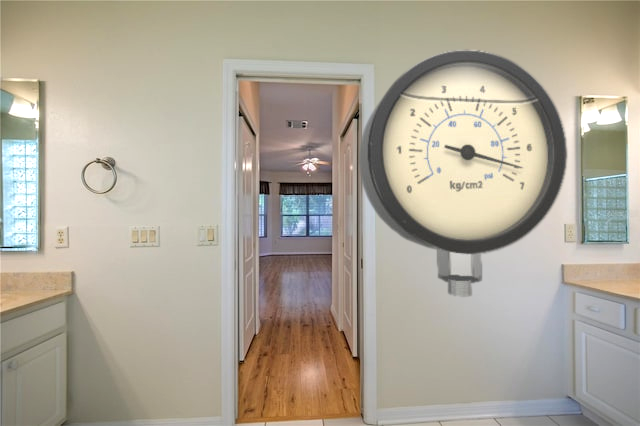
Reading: 6.6 (kg/cm²)
